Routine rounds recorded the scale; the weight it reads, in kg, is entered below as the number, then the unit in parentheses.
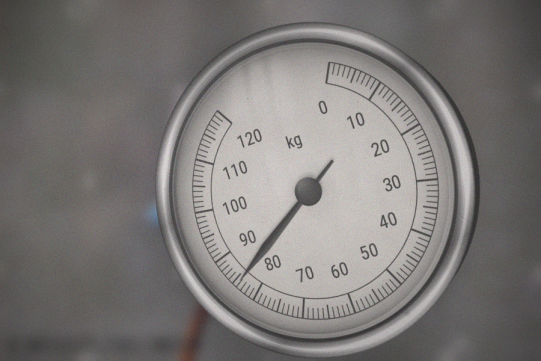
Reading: 84 (kg)
